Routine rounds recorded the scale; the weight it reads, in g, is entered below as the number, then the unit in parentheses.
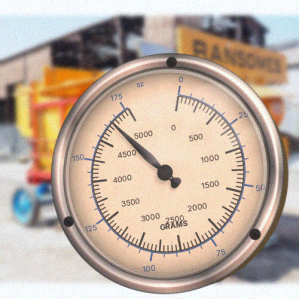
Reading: 4750 (g)
